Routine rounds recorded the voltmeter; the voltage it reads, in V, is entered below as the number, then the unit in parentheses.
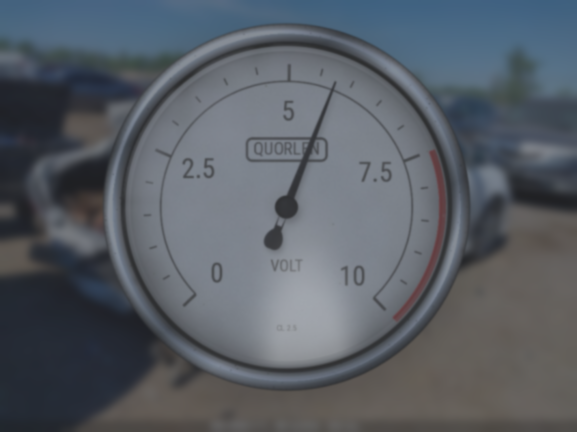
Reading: 5.75 (V)
